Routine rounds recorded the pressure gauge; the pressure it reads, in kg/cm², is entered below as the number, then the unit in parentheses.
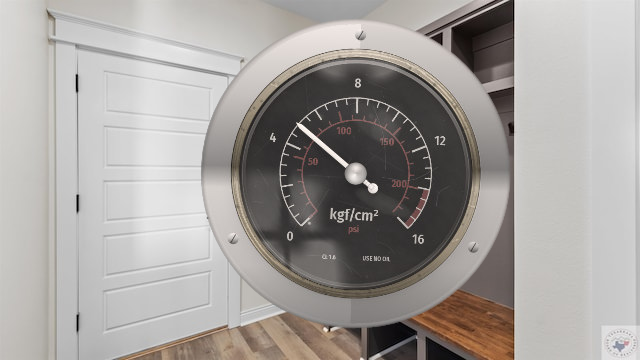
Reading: 5 (kg/cm²)
